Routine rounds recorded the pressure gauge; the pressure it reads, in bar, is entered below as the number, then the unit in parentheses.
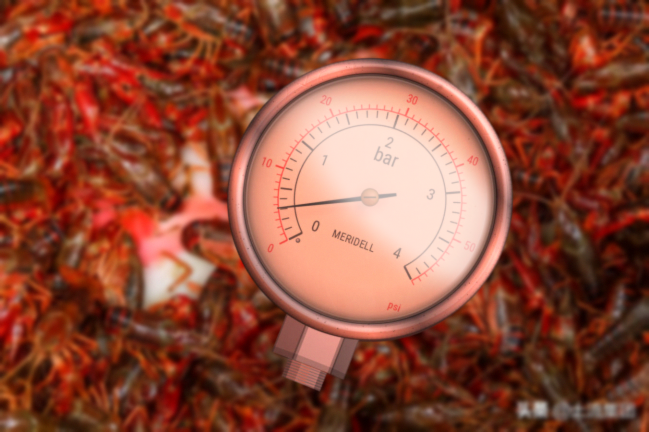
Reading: 0.3 (bar)
